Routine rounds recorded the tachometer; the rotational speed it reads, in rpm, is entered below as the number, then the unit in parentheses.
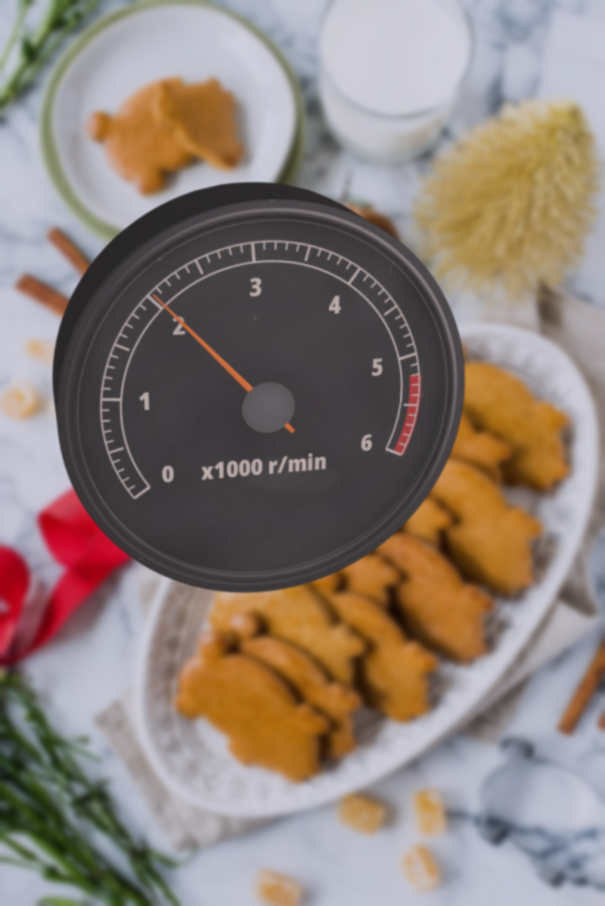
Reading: 2050 (rpm)
